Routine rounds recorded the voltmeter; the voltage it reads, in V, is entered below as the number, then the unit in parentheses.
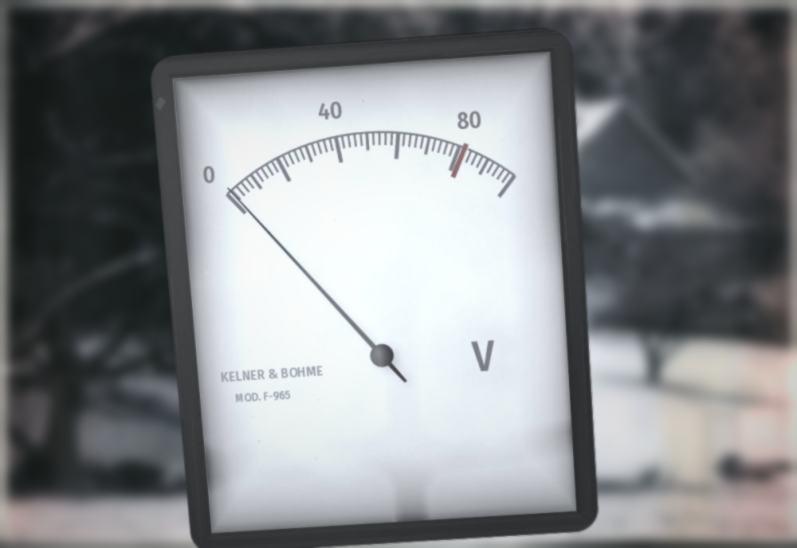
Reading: 2 (V)
